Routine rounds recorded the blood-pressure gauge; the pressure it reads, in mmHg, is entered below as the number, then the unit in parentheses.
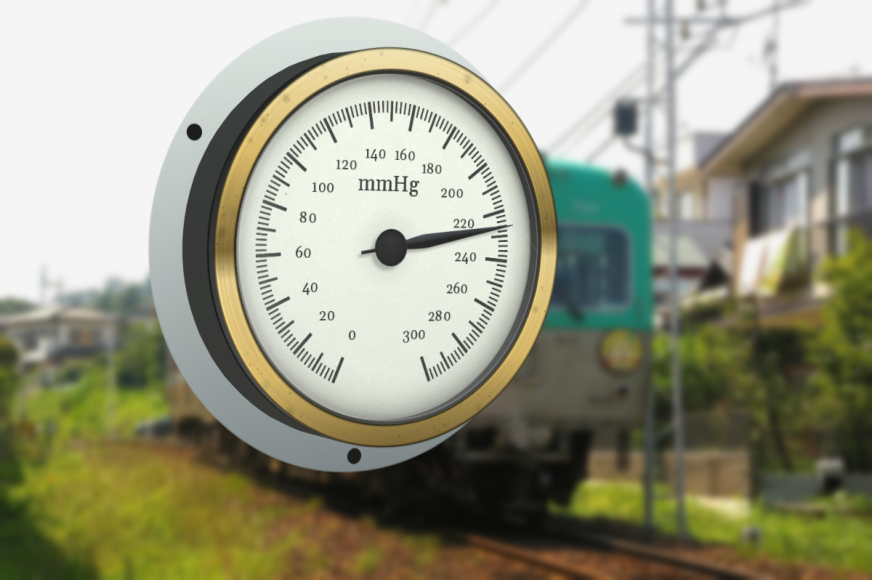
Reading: 226 (mmHg)
